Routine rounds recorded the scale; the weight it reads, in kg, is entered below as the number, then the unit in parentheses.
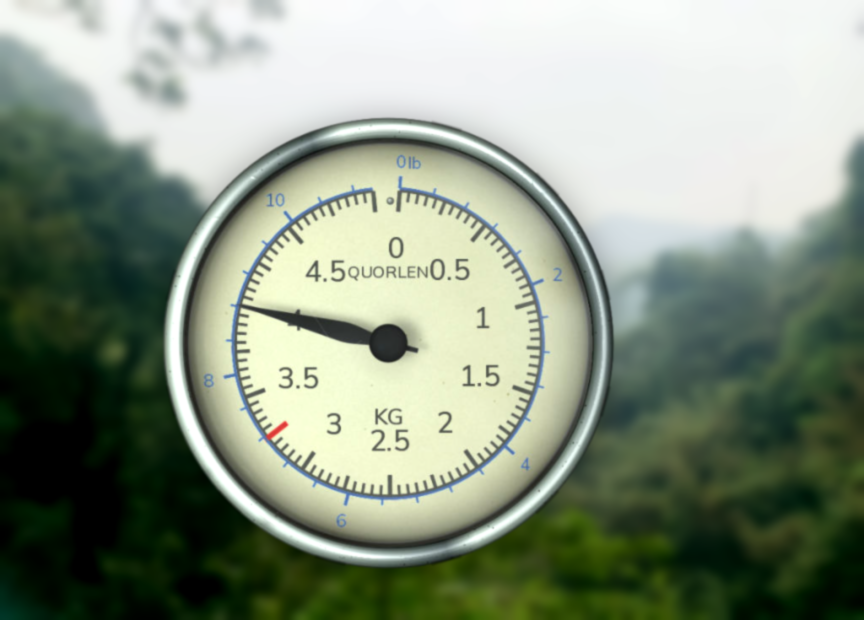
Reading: 4 (kg)
